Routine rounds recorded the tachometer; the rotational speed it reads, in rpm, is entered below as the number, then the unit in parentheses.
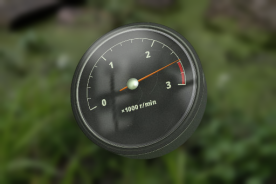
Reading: 2600 (rpm)
